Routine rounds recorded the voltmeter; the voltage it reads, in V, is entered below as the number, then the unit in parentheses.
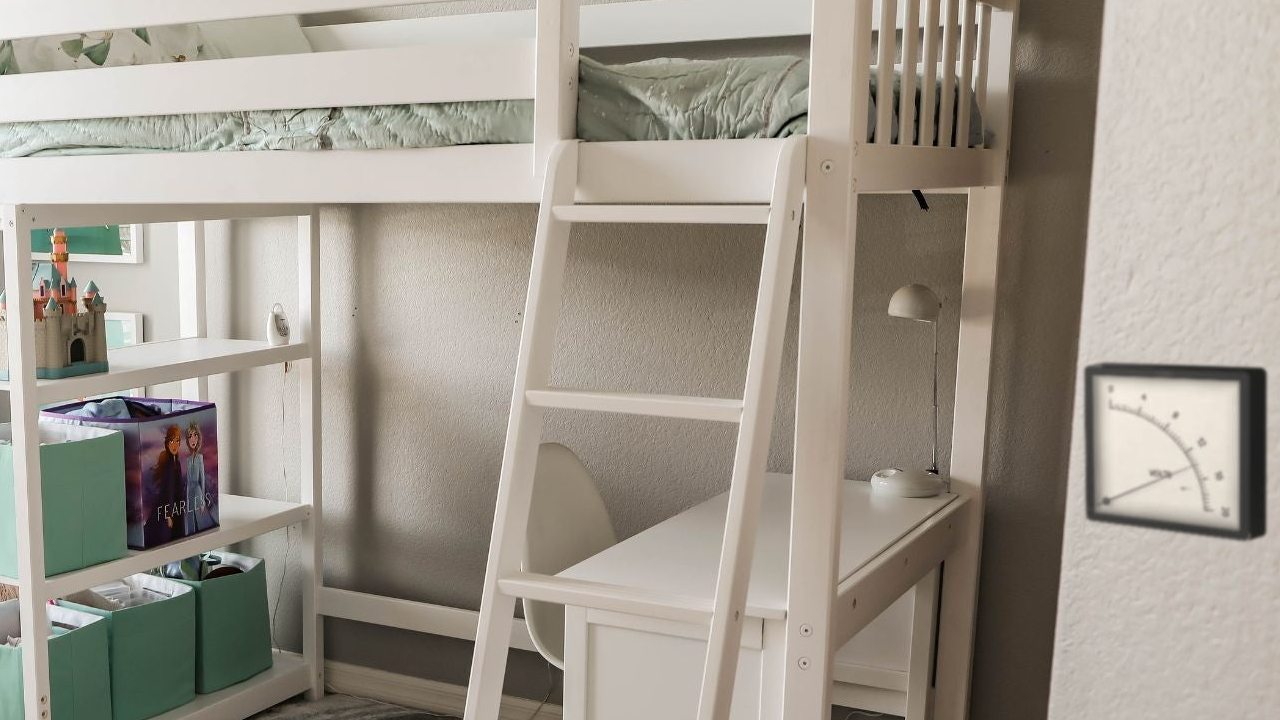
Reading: 14 (V)
